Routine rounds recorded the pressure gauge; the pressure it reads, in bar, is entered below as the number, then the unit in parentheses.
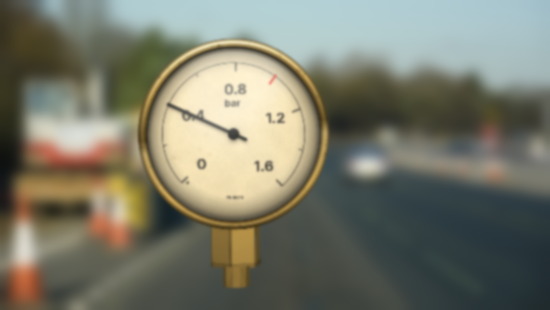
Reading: 0.4 (bar)
